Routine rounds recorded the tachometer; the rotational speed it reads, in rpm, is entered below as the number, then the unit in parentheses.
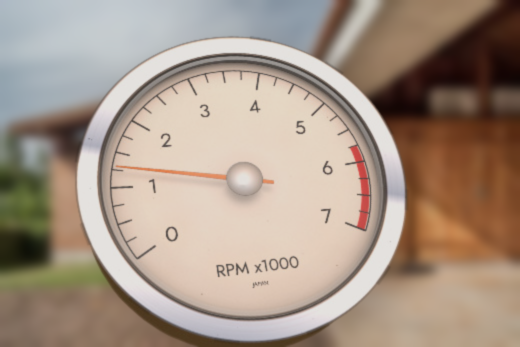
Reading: 1250 (rpm)
